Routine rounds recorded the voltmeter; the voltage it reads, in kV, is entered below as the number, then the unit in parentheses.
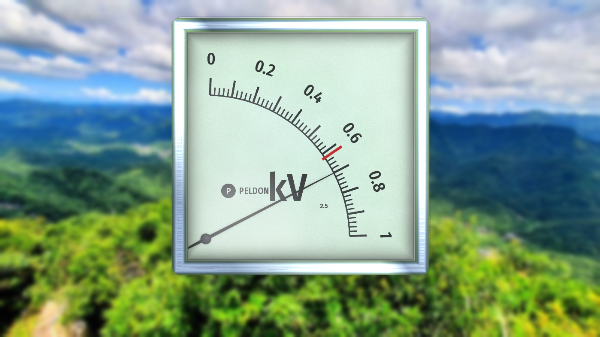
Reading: 0.7 (kV)
